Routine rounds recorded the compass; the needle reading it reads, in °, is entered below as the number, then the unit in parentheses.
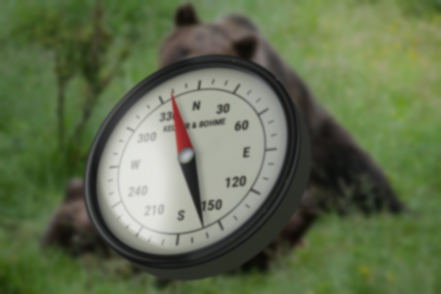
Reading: 340 (°)
